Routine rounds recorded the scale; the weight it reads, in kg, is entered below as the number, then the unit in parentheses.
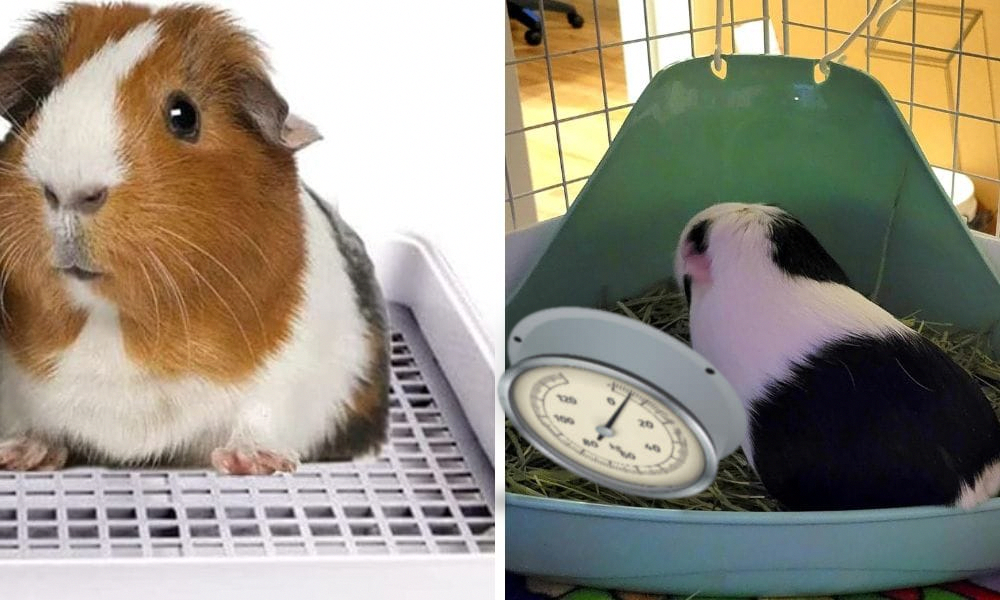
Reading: 5 (kg)
